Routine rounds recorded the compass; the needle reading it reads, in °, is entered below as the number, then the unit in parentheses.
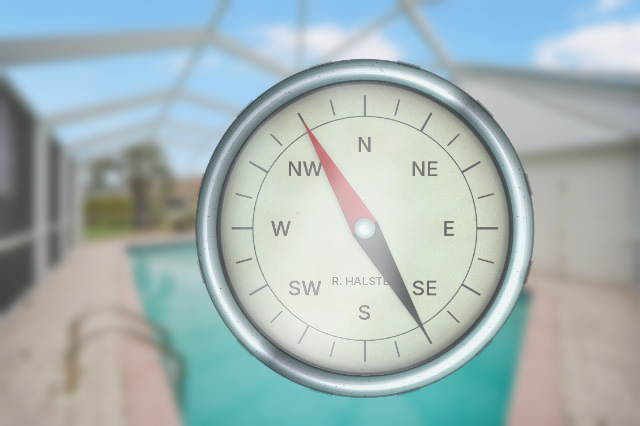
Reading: 330 (°)
